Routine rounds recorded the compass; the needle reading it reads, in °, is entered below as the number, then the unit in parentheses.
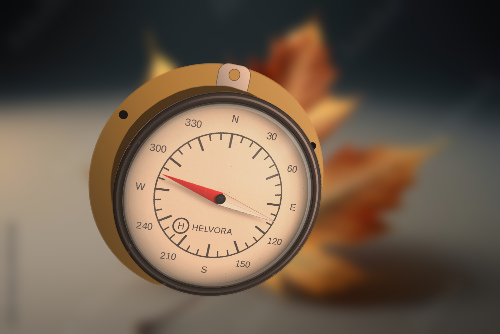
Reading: 285 (°)
